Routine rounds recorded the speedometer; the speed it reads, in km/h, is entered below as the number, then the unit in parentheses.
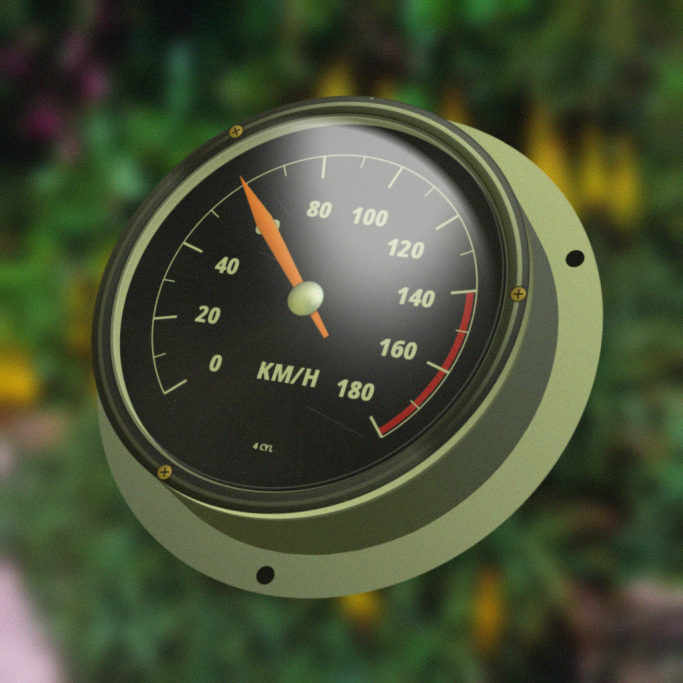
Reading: 60 (km/h)
